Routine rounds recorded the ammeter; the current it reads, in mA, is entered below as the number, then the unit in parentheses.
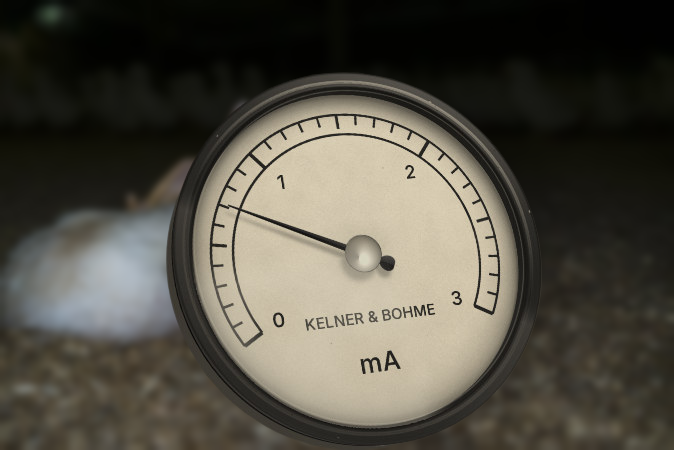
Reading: 0.7 (mA)
